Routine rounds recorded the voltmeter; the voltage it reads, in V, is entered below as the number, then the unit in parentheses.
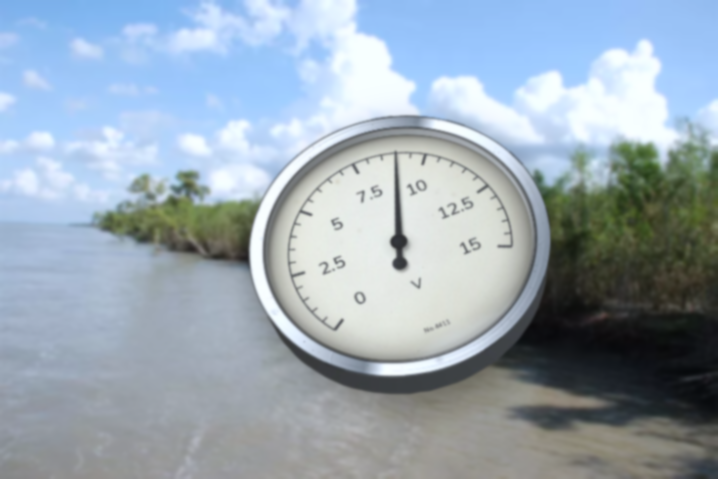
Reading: 9 (V)
